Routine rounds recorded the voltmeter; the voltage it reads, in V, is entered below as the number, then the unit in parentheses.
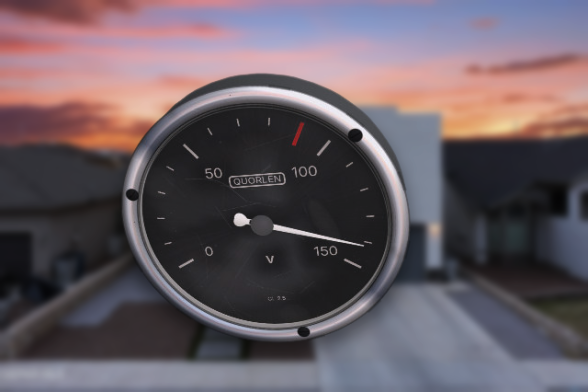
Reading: 140 (V)
